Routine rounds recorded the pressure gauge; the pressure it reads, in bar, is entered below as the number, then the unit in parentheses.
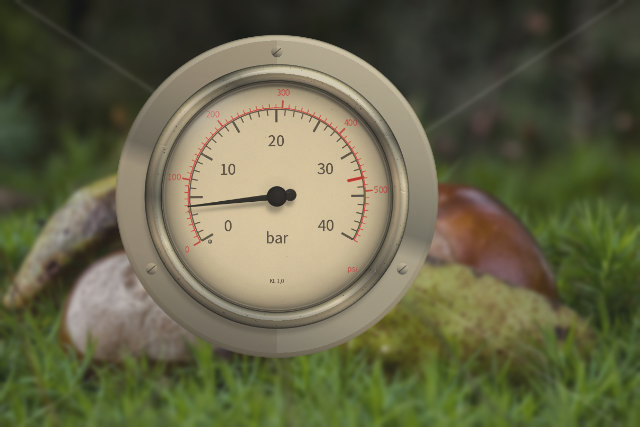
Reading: 4 (bar)
